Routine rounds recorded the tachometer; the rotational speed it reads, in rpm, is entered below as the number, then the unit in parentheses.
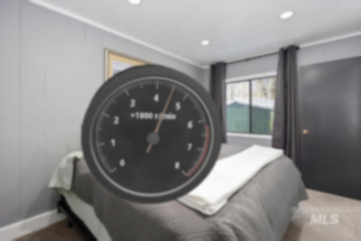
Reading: 4500 (rpm)
